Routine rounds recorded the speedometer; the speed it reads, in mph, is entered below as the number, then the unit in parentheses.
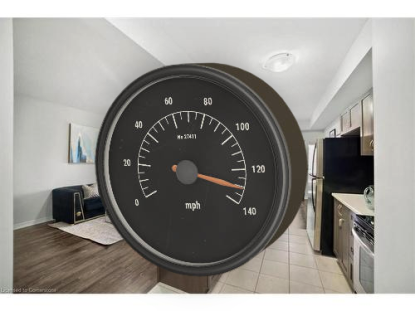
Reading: 130 (mph)
